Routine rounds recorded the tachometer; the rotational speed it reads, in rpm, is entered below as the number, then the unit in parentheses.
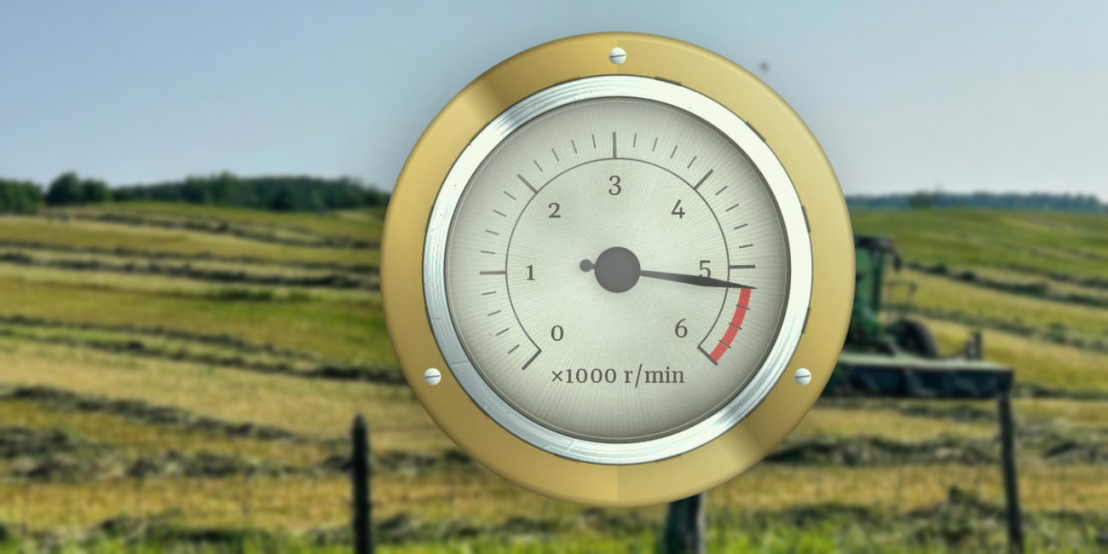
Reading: 5200 (rpm)
